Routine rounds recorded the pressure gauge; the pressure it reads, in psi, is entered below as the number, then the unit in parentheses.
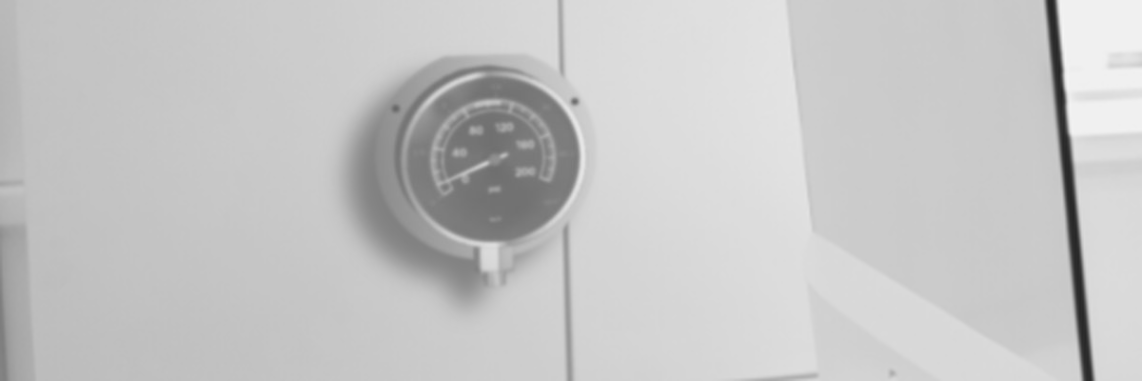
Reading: 10 (psi)
